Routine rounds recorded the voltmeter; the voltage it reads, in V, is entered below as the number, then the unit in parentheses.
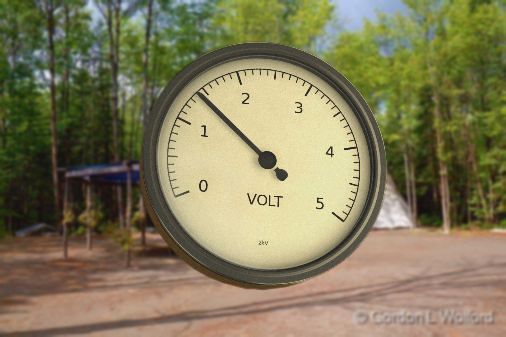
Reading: 1.4 (V)
